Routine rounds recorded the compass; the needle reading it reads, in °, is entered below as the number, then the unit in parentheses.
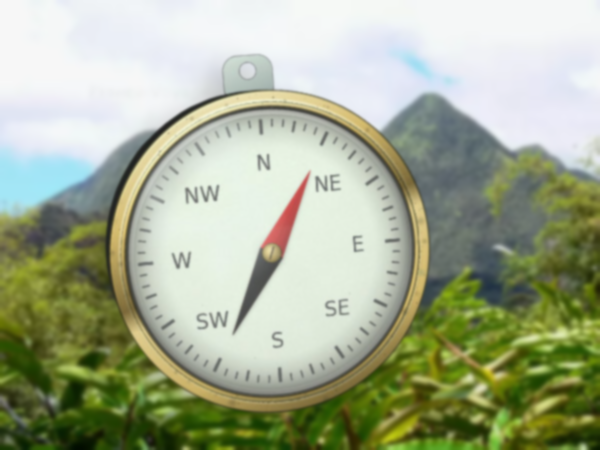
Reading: 30 (°)
